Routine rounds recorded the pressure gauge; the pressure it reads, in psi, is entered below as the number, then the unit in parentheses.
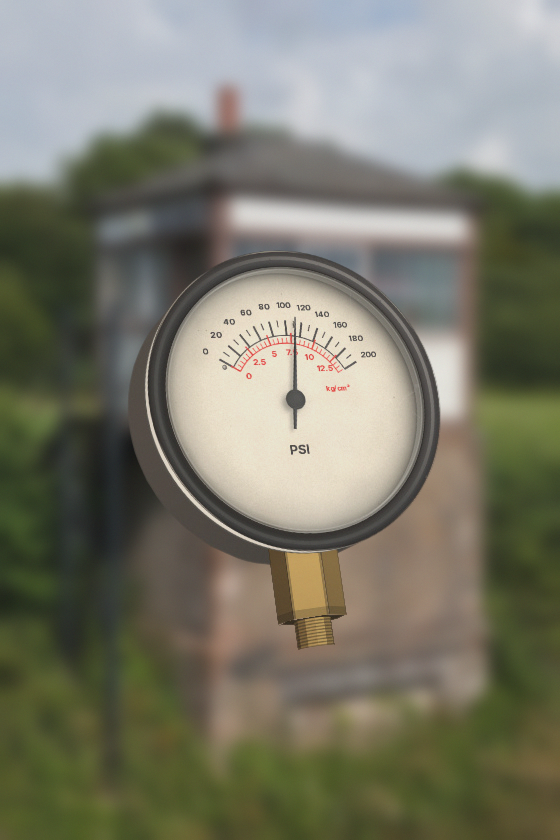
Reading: 110 (psi)
